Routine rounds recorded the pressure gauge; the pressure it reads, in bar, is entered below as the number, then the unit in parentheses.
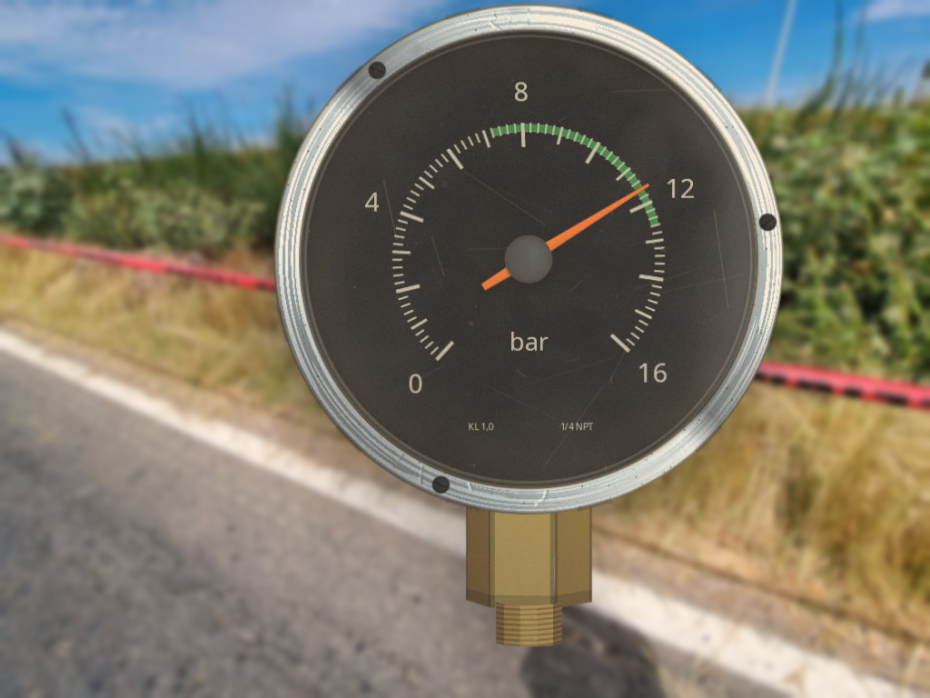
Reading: 11.6 (bar)
